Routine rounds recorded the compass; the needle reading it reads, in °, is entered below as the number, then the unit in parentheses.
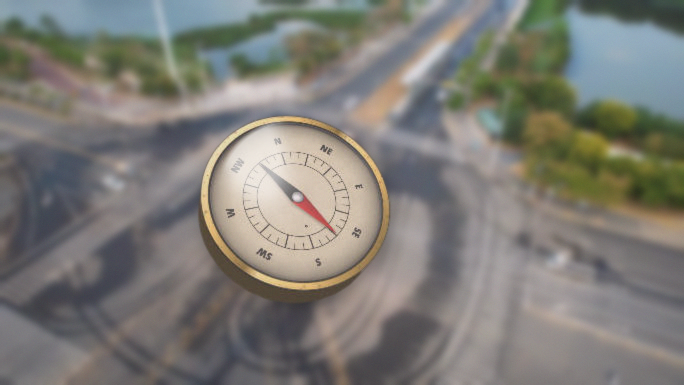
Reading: 150 (°)
